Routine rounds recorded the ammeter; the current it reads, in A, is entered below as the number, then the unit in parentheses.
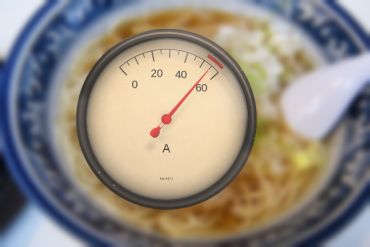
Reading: 55 (A)
